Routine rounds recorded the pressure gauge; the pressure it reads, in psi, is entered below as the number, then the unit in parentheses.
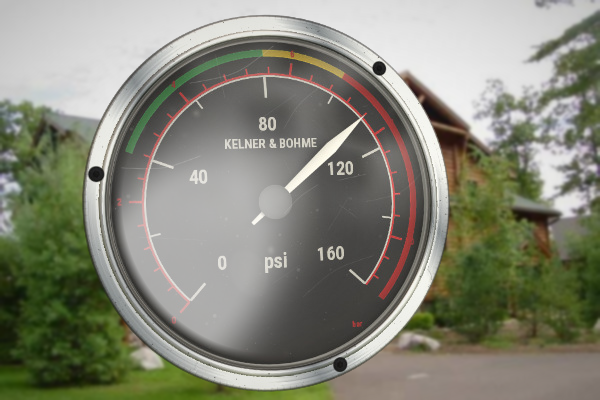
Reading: 110 (psi)
